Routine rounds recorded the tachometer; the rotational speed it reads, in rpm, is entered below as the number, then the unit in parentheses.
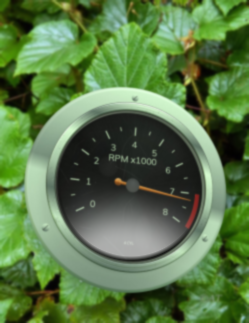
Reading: 7250 (rpm)
